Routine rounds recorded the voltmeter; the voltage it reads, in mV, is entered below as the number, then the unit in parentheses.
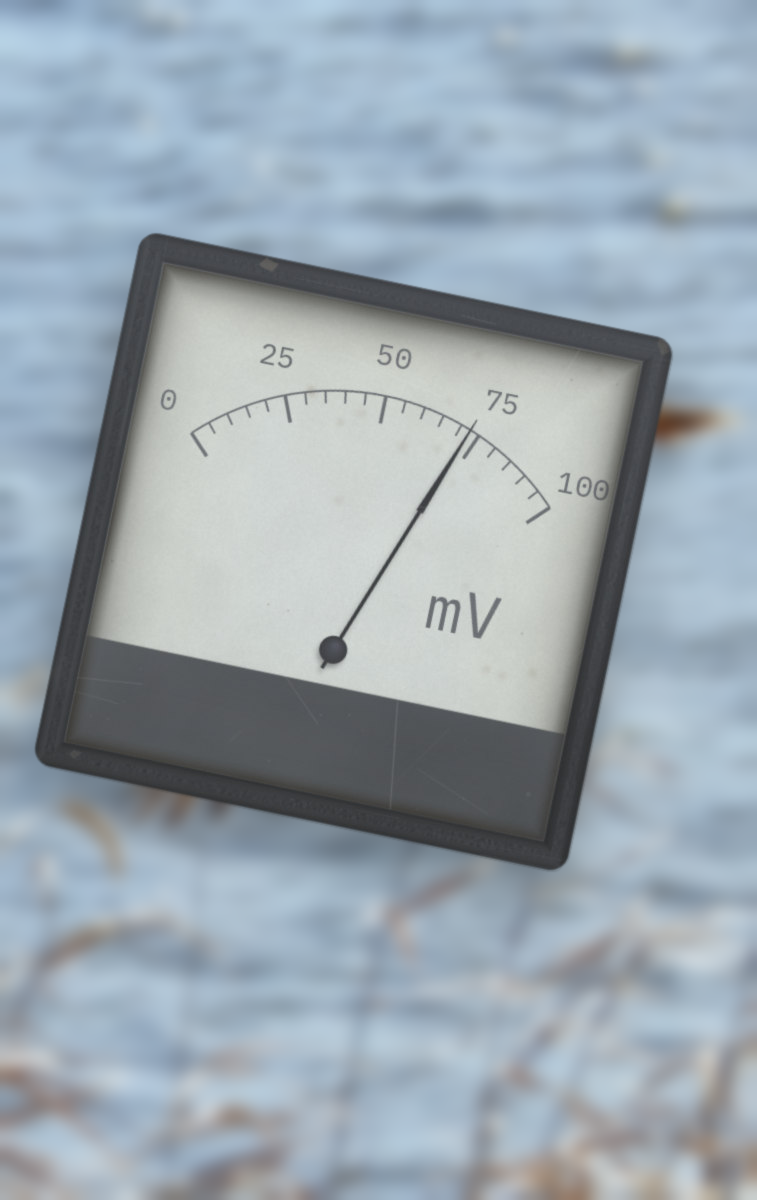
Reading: 72.5 (mV)
